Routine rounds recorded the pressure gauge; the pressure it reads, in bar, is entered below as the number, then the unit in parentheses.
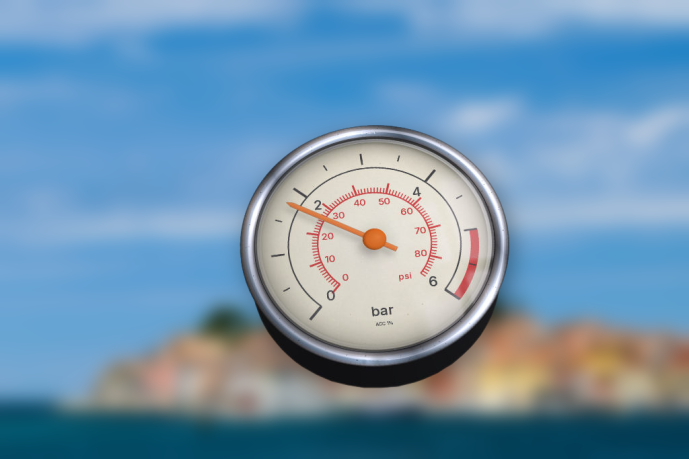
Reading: 1.75 (bar)
